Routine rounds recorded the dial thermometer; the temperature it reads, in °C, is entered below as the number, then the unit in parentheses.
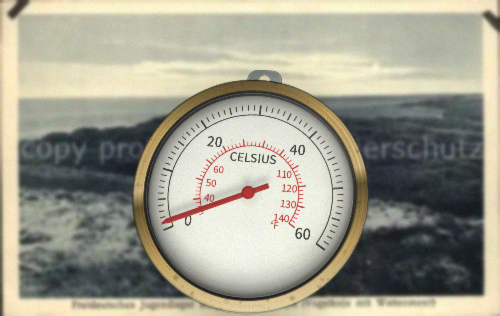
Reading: 1 (°C)
